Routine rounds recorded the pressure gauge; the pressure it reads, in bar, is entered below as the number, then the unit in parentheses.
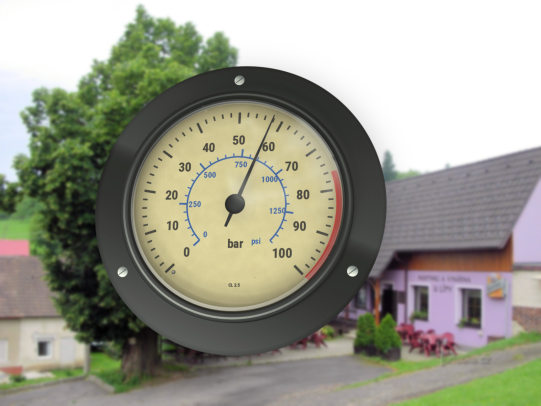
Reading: 58 (bar)
